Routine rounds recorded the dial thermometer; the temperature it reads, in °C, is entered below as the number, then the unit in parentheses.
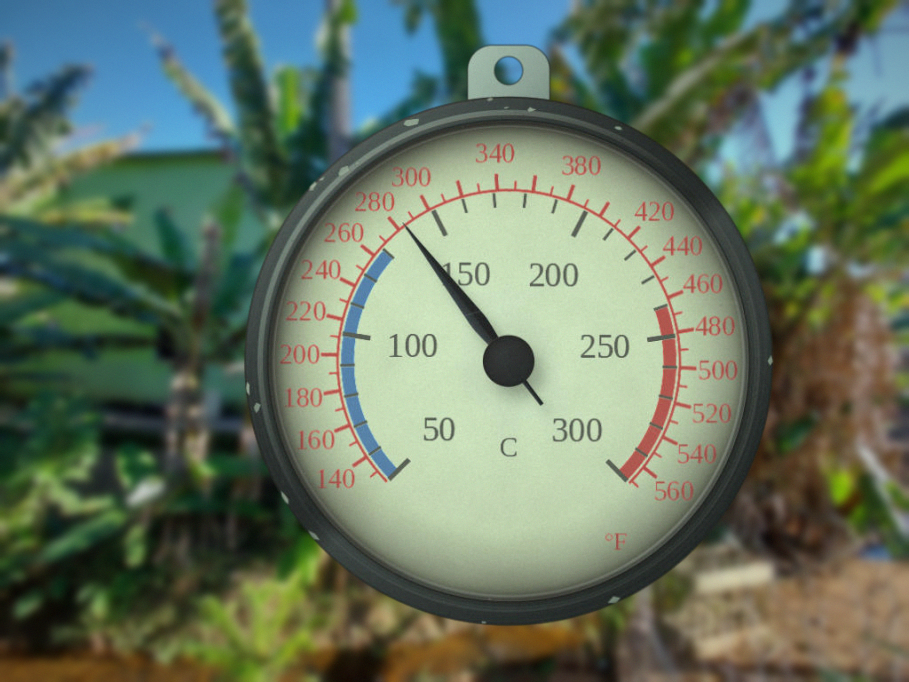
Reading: 140 (°C)
